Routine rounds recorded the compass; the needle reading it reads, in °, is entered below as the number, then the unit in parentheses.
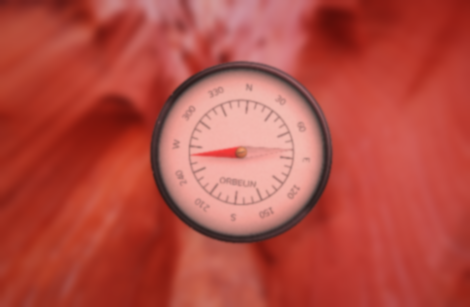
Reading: 260 (°)
